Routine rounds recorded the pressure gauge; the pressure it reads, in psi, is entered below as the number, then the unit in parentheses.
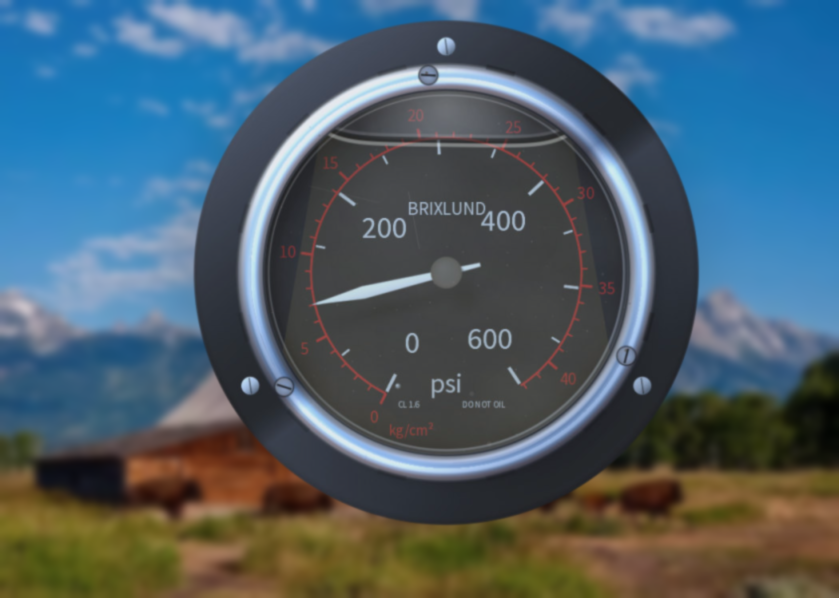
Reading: 100 (psi)
